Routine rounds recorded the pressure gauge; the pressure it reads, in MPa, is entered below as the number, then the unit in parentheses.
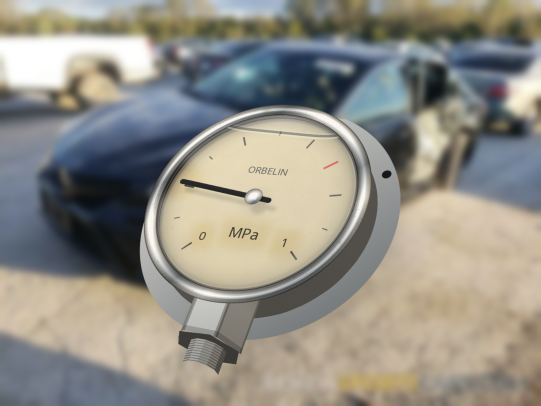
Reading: 0.2 (MPa)
